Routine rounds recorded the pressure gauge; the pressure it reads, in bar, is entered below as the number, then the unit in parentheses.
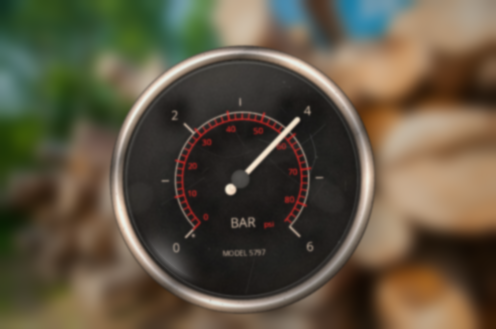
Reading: 4 (bar)
